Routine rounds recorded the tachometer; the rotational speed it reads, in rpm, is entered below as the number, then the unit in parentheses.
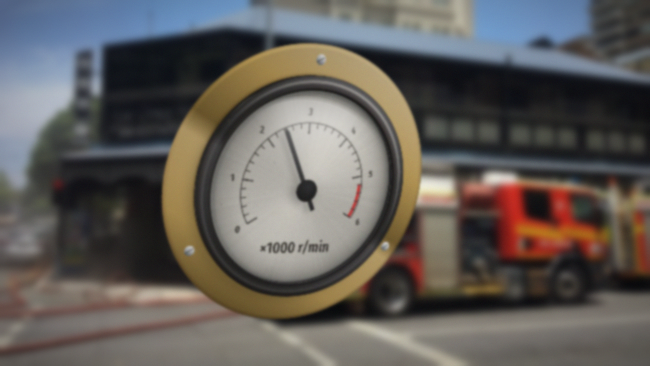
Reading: 2400 (rpm)
